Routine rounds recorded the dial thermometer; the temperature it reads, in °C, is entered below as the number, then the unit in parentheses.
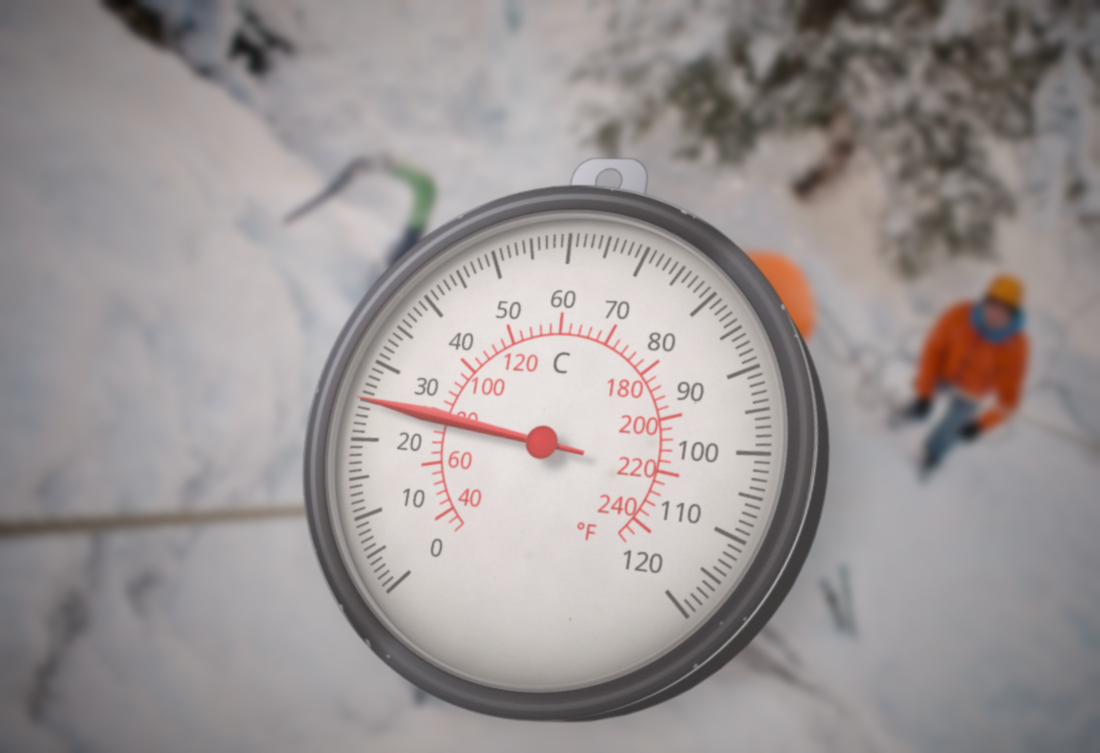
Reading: 25 (°C)
